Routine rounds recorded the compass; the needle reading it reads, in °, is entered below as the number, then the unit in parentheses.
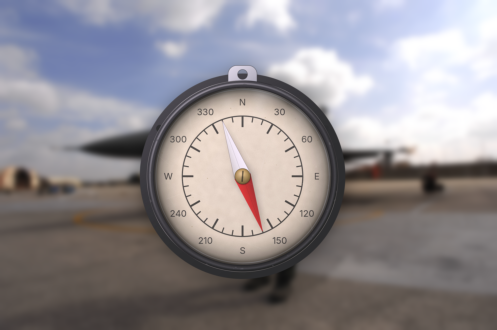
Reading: 160 (°)
